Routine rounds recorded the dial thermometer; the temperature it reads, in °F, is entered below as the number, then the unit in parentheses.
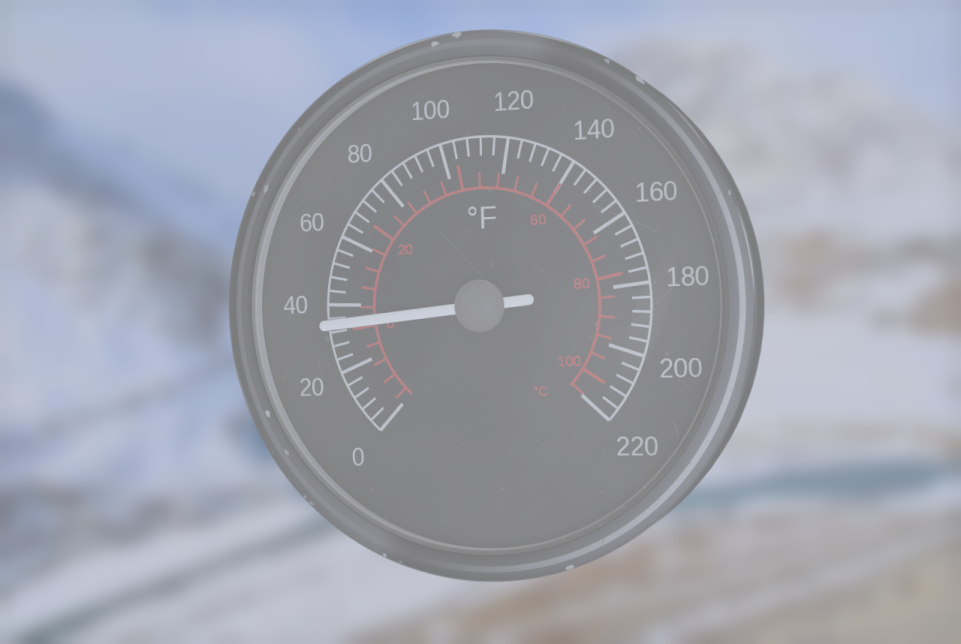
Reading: 34 (°F)
